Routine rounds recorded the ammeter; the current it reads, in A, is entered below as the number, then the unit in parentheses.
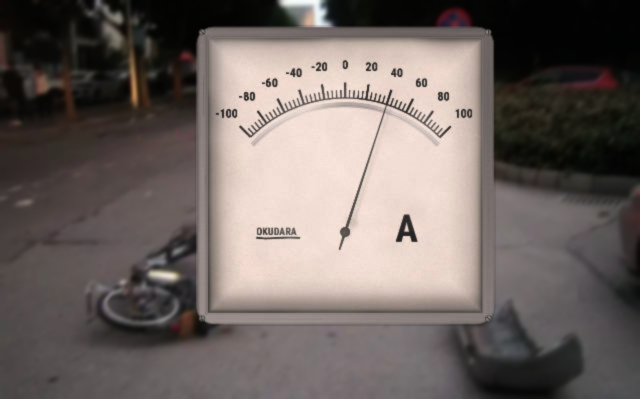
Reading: 40 (A)
